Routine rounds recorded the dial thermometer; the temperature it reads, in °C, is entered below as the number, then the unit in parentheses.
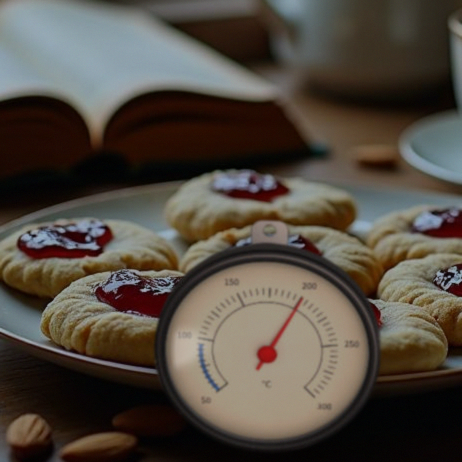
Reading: 200 (°C)
